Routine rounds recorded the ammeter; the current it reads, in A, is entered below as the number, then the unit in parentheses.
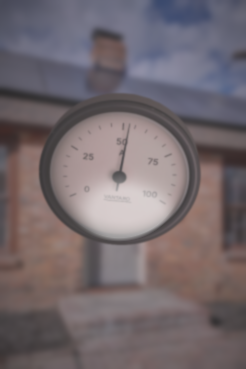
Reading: 52.5 (A)
